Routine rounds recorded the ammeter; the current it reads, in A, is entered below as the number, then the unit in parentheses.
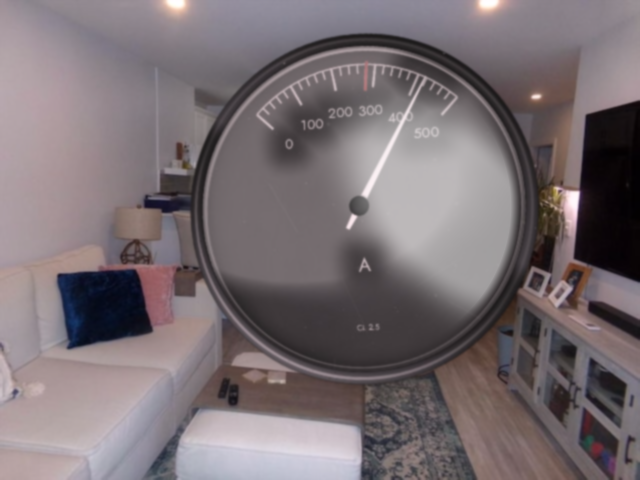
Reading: 420 (A)
